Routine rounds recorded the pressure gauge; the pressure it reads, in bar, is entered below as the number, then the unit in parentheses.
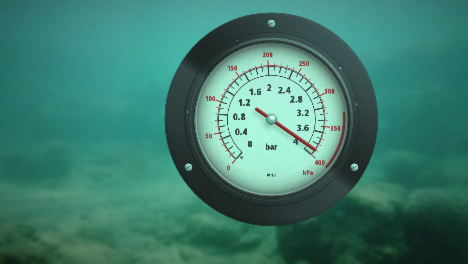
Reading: 3.9 (bar)
